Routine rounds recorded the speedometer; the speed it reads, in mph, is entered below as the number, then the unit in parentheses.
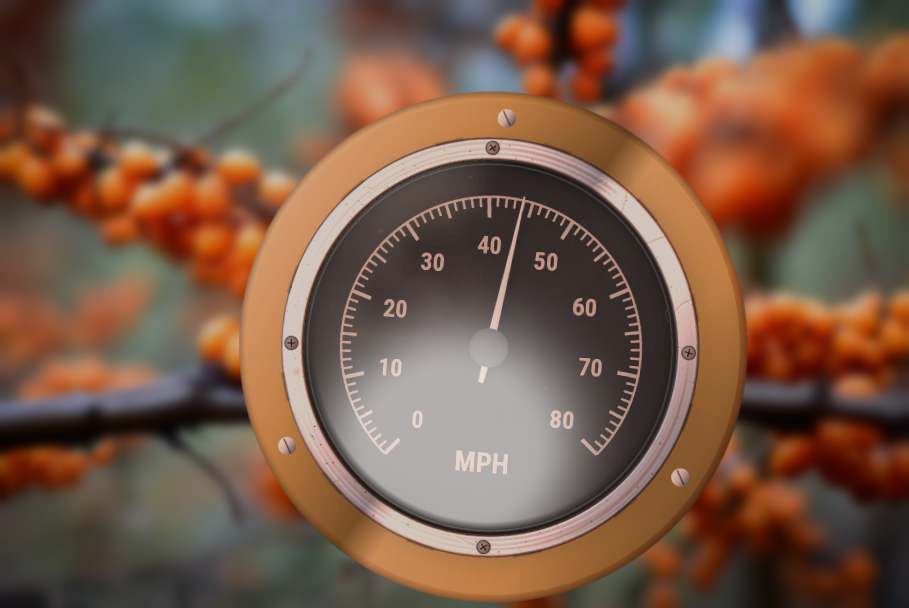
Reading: 44 (mph)
